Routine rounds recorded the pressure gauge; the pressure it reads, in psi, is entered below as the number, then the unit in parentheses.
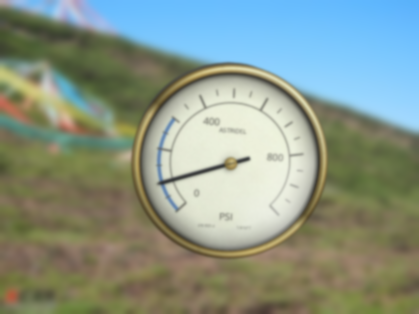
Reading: 100 (psi)
